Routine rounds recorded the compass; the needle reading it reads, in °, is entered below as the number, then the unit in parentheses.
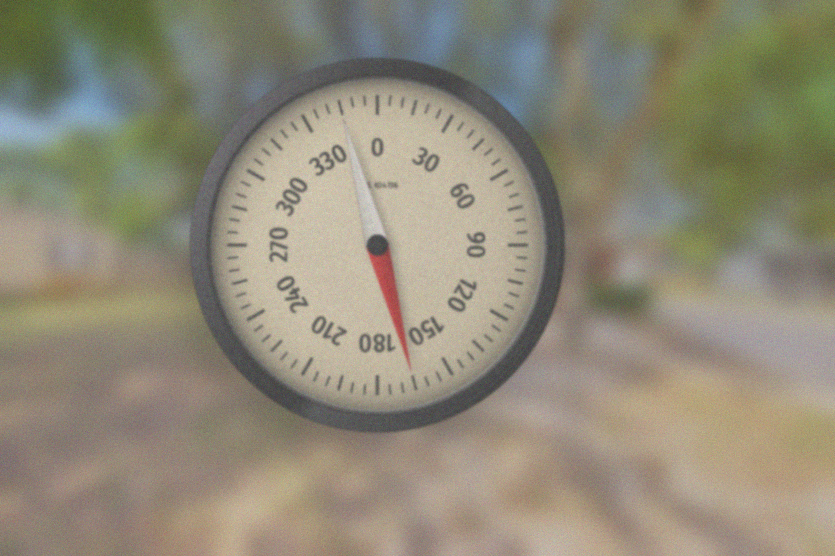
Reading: 165 (°)
